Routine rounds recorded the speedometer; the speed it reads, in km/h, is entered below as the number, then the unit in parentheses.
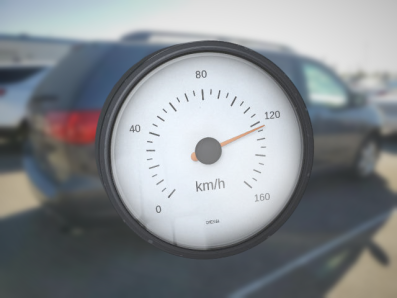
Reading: 122.5 (km/h)
